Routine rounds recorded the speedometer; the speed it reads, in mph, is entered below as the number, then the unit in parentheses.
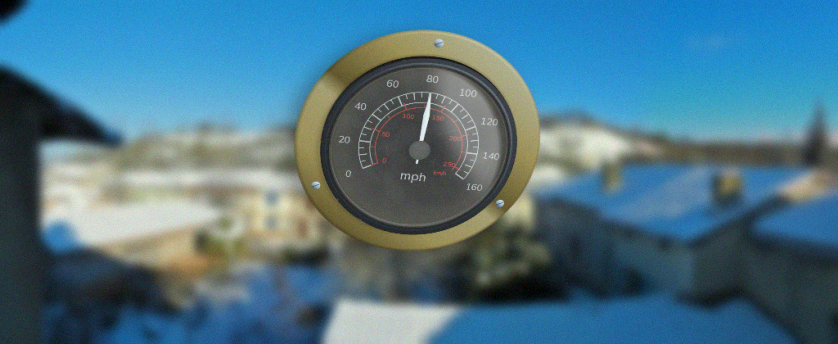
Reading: 80 (mph)
